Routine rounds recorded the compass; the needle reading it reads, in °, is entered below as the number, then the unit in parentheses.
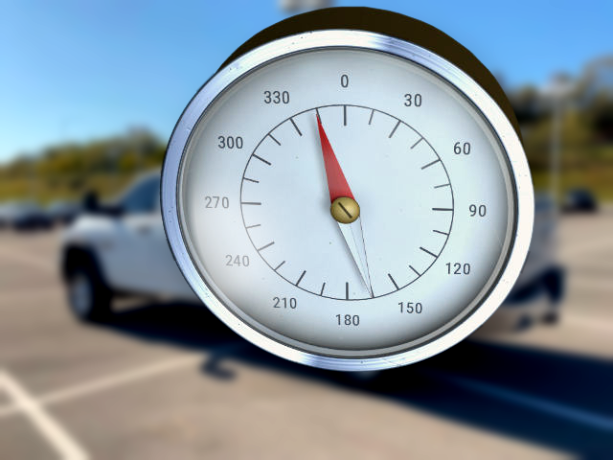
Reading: 345 (°)
